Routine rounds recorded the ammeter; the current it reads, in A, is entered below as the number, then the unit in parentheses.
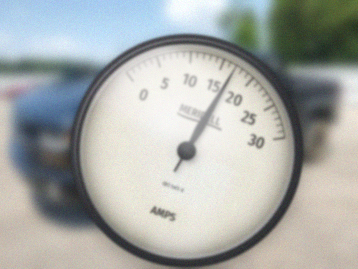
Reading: 17 (A)
